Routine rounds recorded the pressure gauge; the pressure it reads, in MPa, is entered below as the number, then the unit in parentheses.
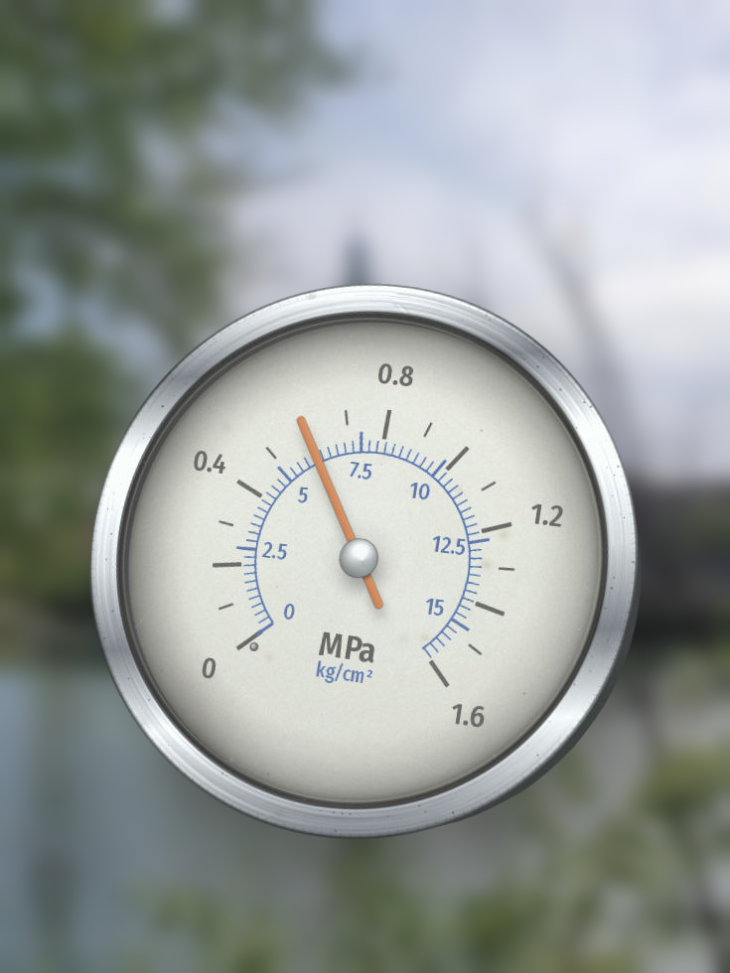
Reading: 0.6 (MPa)
